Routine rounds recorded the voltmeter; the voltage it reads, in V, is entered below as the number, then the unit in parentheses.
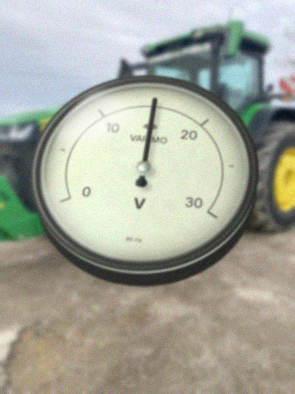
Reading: 15 (V)
